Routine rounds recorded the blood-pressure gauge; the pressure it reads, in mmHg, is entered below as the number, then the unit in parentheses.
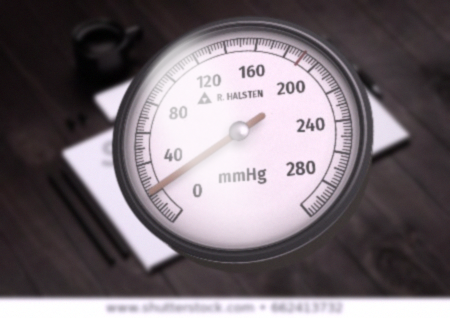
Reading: 20 (mmHg)
